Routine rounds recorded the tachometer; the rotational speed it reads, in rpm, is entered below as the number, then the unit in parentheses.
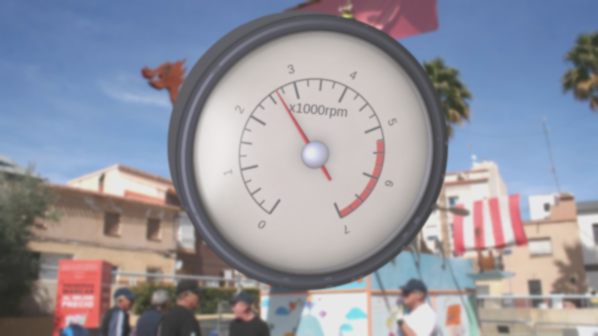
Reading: 2625 (rpm)
